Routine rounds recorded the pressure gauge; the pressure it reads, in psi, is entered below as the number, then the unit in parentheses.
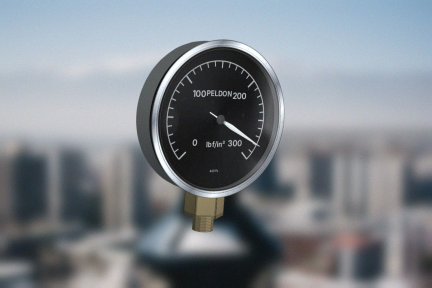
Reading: 280 (psi)
